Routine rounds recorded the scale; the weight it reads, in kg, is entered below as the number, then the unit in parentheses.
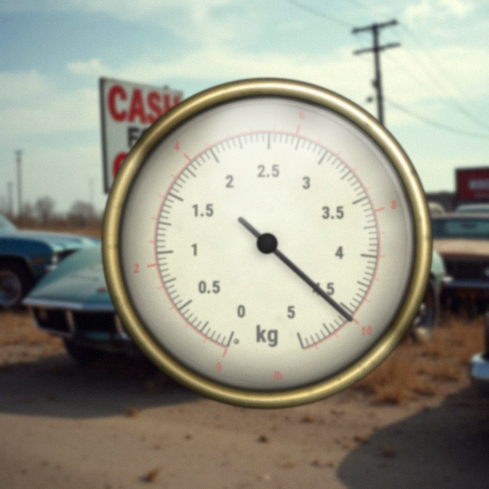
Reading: 4.55 (kg)
